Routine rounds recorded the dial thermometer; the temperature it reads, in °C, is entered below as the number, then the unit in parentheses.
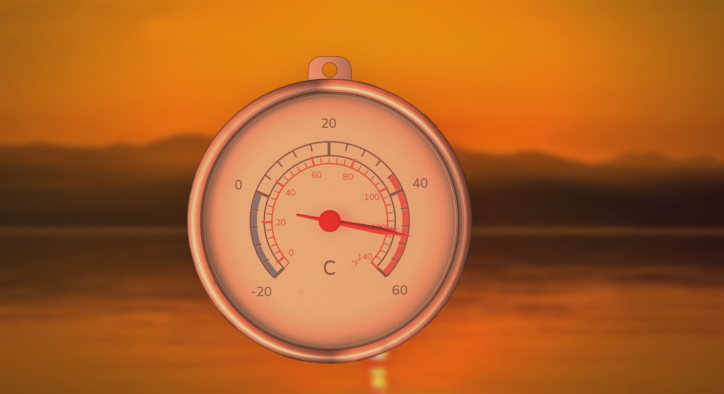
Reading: 50 (°C)
